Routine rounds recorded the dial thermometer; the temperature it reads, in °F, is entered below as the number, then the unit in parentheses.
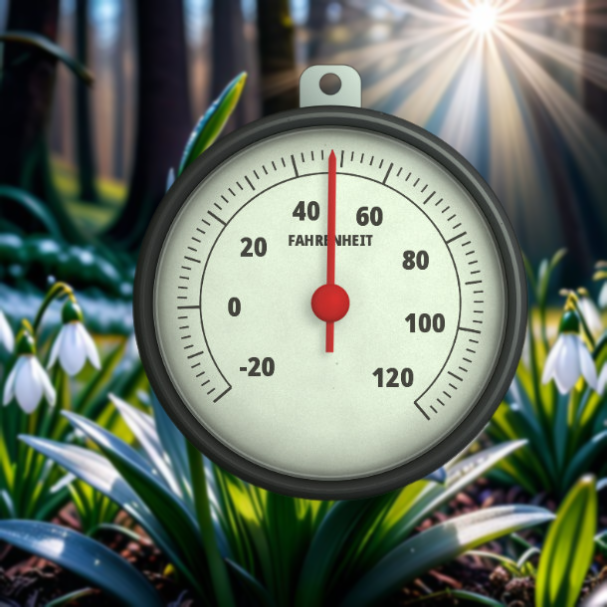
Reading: 48 (°F)
